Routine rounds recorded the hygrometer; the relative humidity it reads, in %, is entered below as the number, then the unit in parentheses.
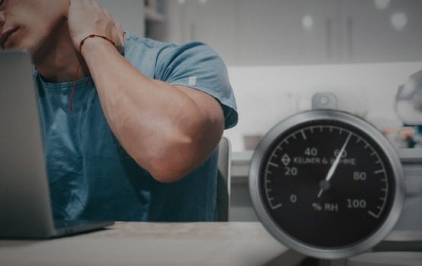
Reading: 60 (%)
